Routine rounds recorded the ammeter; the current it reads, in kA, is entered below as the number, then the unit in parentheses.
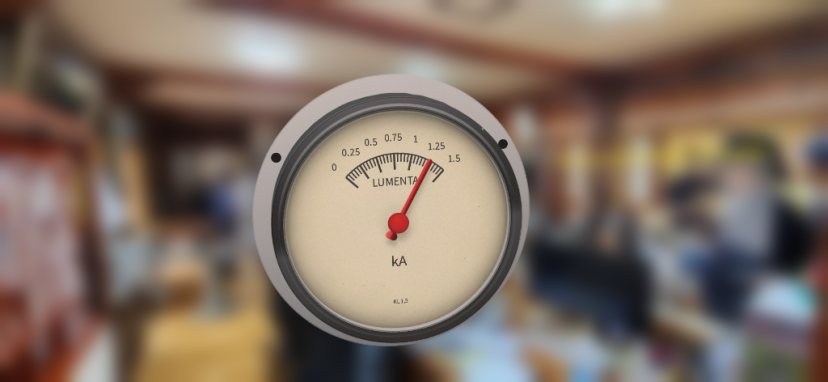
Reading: 1.25 (kA)
